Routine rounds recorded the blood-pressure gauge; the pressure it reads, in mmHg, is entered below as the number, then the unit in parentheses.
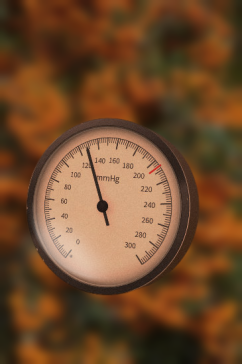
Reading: 130 (mmHg)
